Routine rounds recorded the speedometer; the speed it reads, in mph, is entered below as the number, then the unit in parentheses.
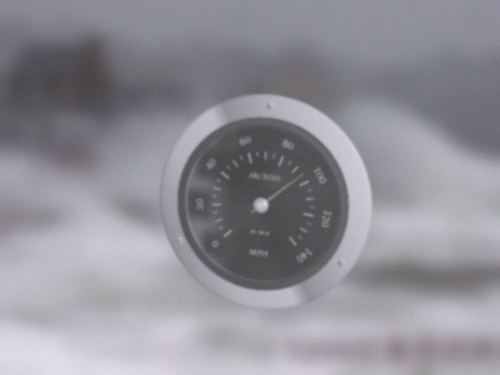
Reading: 95 (mph)
